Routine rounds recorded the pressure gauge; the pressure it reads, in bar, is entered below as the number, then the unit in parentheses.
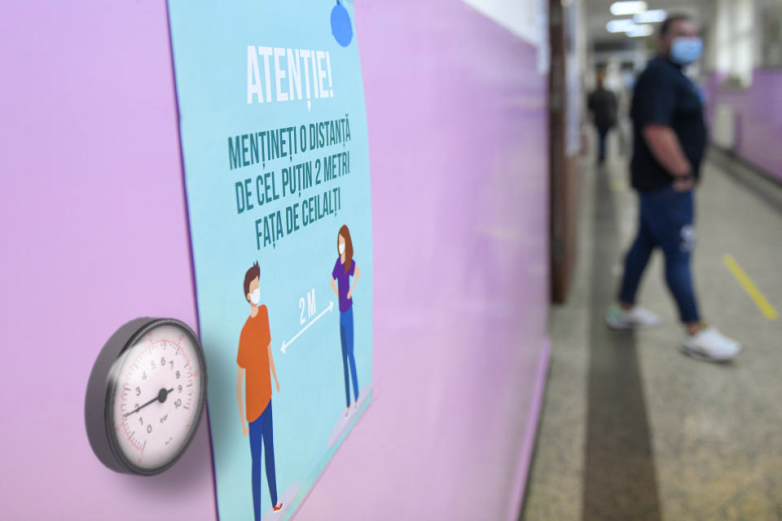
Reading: 2 (bar)
